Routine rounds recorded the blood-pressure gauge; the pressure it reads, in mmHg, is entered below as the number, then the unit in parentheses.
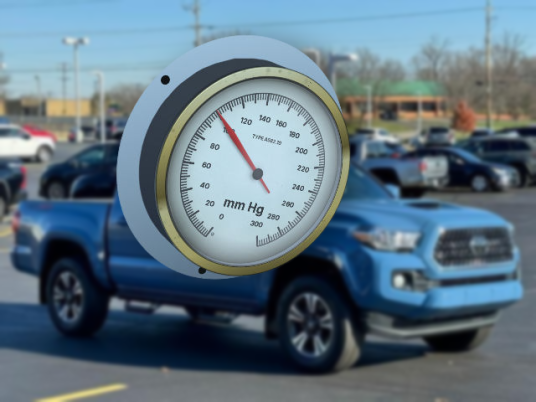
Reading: 100 (mmHg)
